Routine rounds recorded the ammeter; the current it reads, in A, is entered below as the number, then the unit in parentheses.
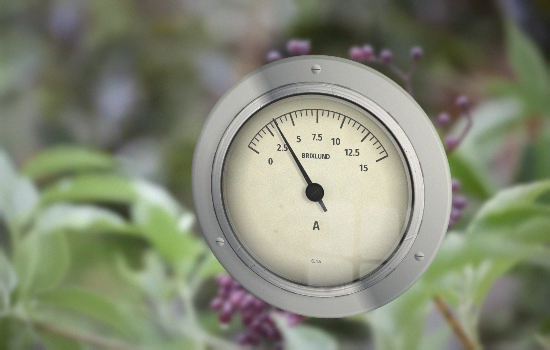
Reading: 3.5 (A)
